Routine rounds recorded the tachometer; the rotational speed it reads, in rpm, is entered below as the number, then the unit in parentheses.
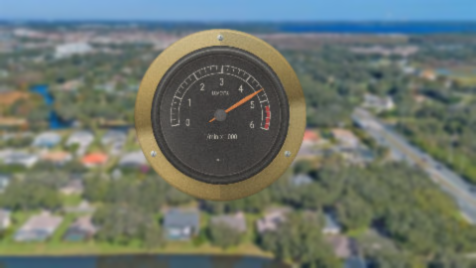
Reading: 4600 (rpm)
